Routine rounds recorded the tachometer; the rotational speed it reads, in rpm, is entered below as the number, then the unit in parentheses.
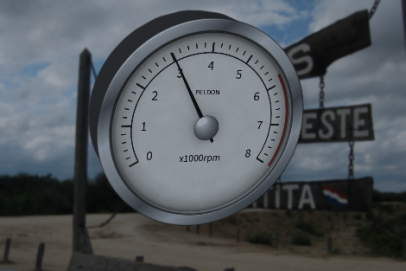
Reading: 3000 (rpm)
